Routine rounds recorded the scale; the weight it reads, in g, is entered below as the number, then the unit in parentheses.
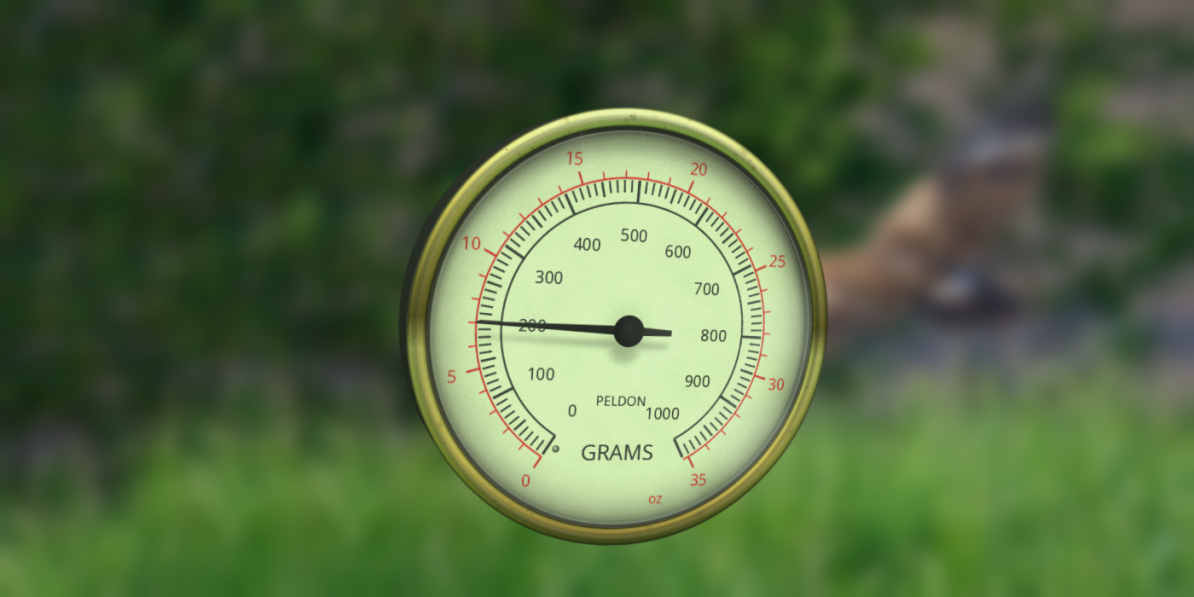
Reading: 200 (g)
